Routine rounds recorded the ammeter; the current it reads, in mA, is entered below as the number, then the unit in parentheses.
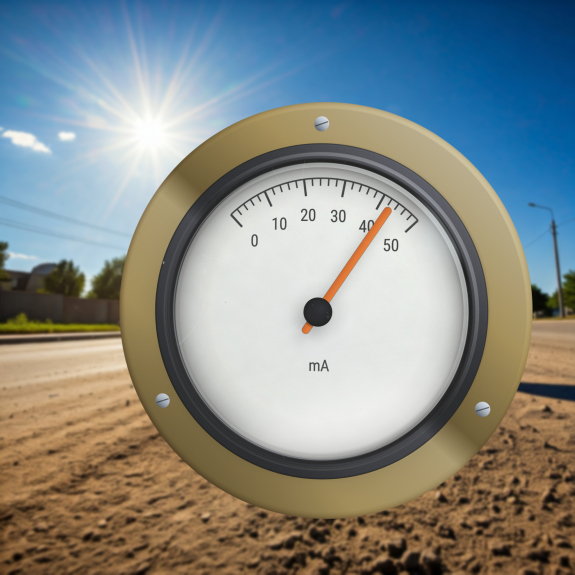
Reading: 43 (mA)
